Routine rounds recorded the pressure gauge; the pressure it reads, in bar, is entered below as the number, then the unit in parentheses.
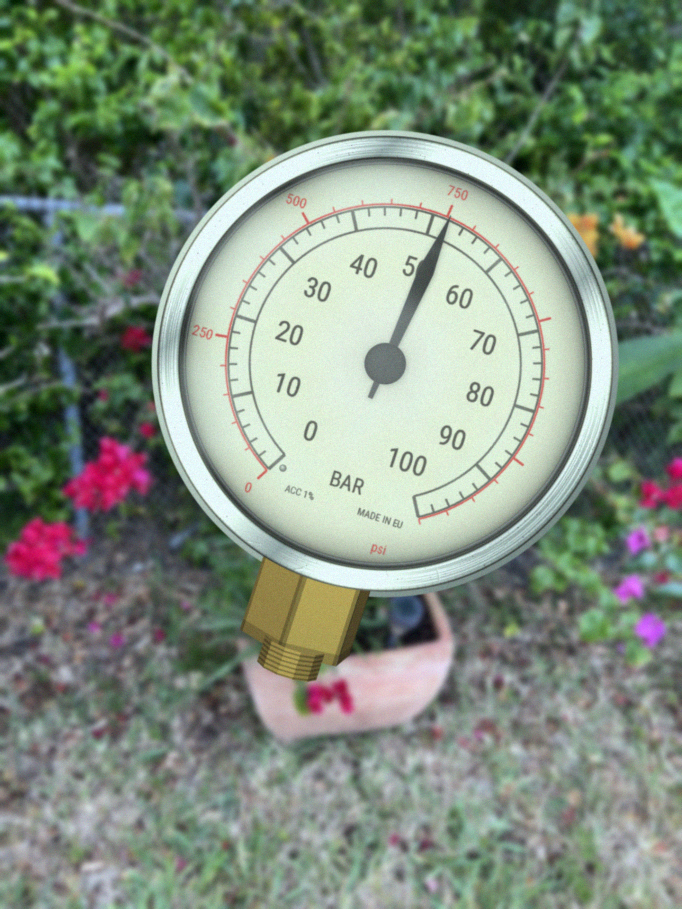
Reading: 52 (bar)
